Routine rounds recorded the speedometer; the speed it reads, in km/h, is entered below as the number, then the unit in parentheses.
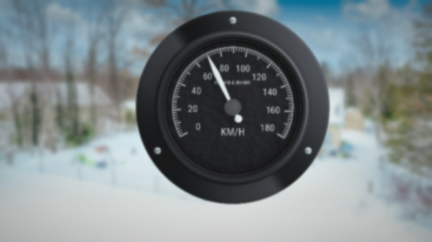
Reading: 70 (km/h)
